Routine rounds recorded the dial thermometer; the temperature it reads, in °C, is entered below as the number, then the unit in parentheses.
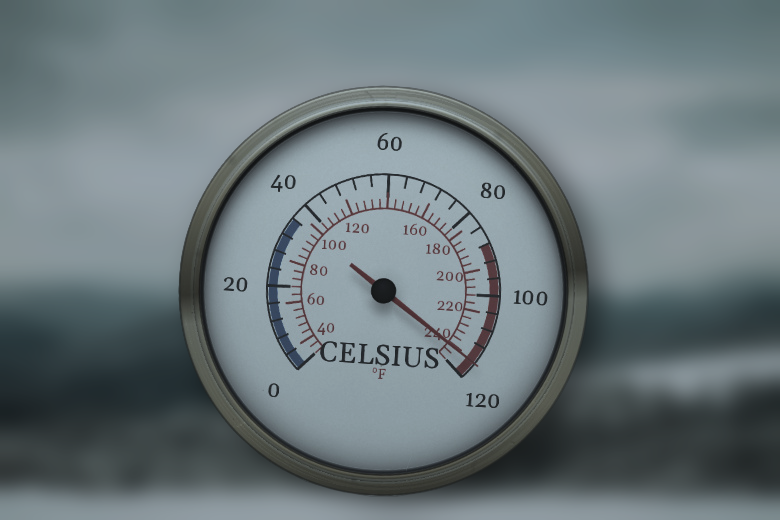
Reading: 116 (°C)
